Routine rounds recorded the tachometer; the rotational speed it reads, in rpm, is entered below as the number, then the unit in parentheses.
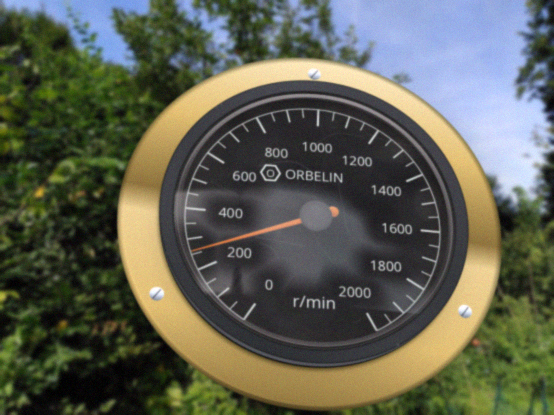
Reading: 250 (rpm)
